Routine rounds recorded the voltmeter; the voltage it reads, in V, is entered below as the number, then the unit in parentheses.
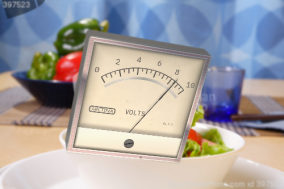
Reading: 8.5 (V)
